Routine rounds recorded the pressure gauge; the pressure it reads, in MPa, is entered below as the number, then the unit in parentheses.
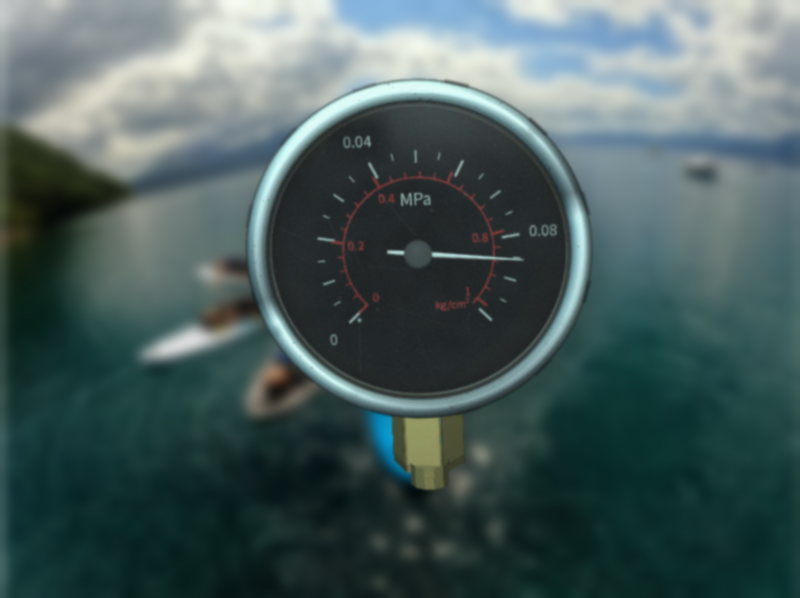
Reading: 0.085 (MPa)
